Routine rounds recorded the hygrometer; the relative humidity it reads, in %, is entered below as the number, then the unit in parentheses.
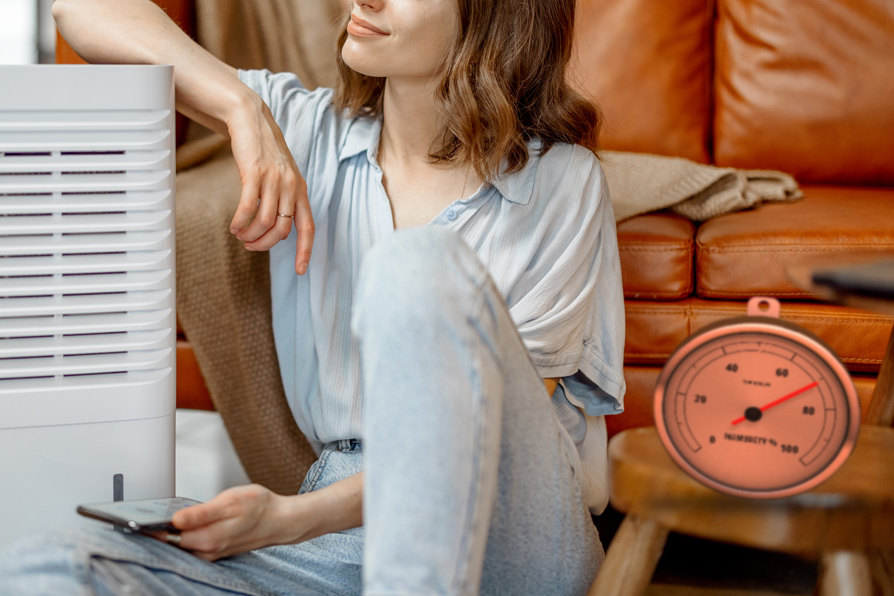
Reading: 70 (%)
